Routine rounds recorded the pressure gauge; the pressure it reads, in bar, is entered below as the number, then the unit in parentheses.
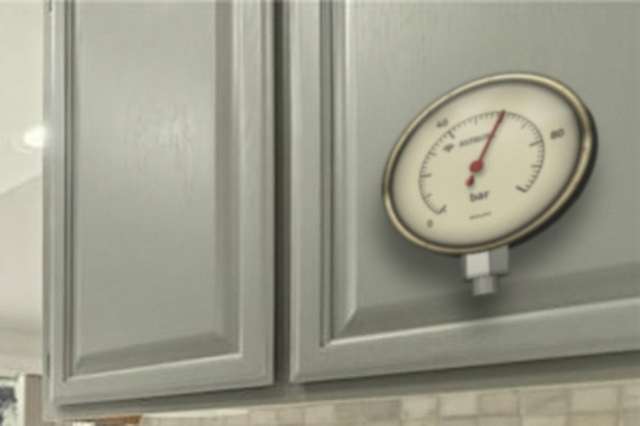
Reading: 60 (bar)
